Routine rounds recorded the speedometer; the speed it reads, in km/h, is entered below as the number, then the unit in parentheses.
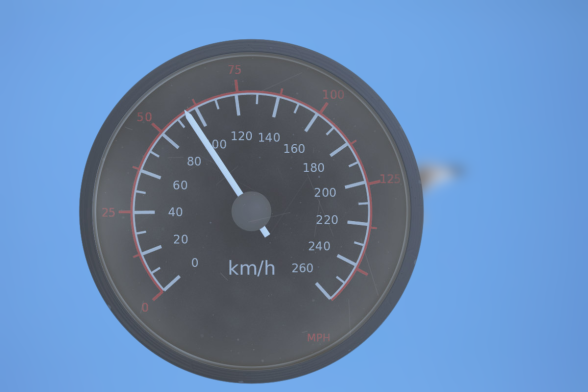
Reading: 95 (km/h)
